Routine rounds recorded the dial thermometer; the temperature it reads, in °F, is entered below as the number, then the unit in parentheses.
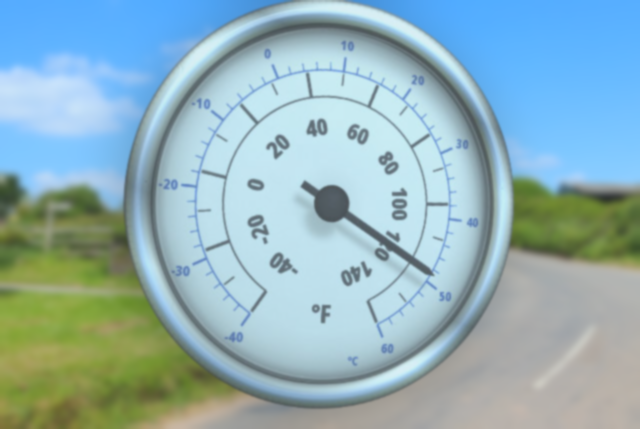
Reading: 120 (°F)
